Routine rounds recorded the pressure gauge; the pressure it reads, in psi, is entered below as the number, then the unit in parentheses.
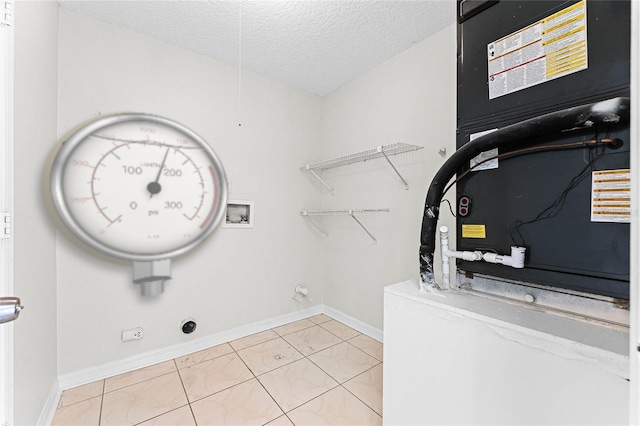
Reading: 170 (psi)
